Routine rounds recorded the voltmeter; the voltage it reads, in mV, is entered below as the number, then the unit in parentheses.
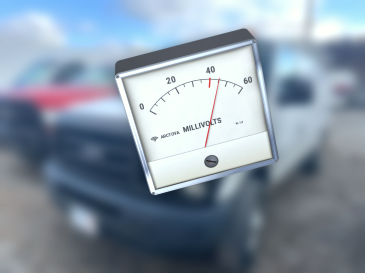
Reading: 45 (mV)
